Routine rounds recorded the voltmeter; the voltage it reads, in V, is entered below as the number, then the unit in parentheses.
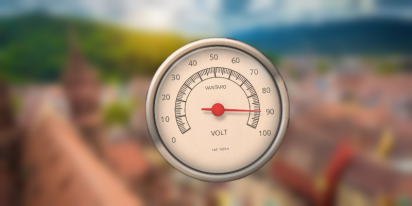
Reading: 90 (V)
